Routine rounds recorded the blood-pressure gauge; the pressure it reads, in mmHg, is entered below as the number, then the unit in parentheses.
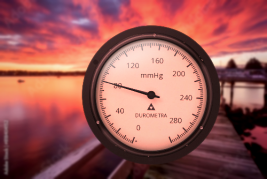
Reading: 80 (mmHg)
